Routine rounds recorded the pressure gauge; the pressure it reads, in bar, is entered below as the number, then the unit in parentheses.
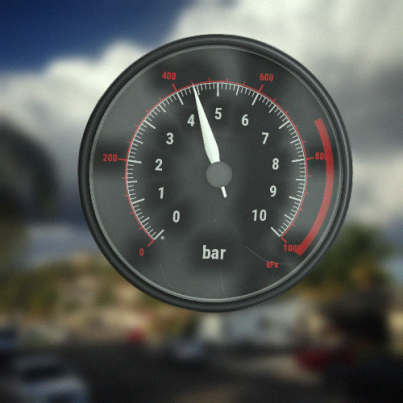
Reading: 4.4 (bar)
